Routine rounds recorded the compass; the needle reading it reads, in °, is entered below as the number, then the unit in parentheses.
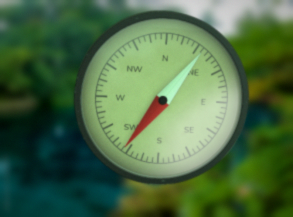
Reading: 215 (°)
